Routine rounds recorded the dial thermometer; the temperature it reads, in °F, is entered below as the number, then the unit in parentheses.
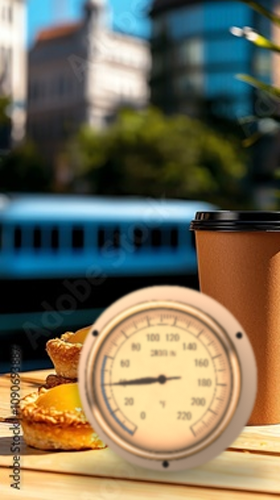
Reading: 40 (°F)
